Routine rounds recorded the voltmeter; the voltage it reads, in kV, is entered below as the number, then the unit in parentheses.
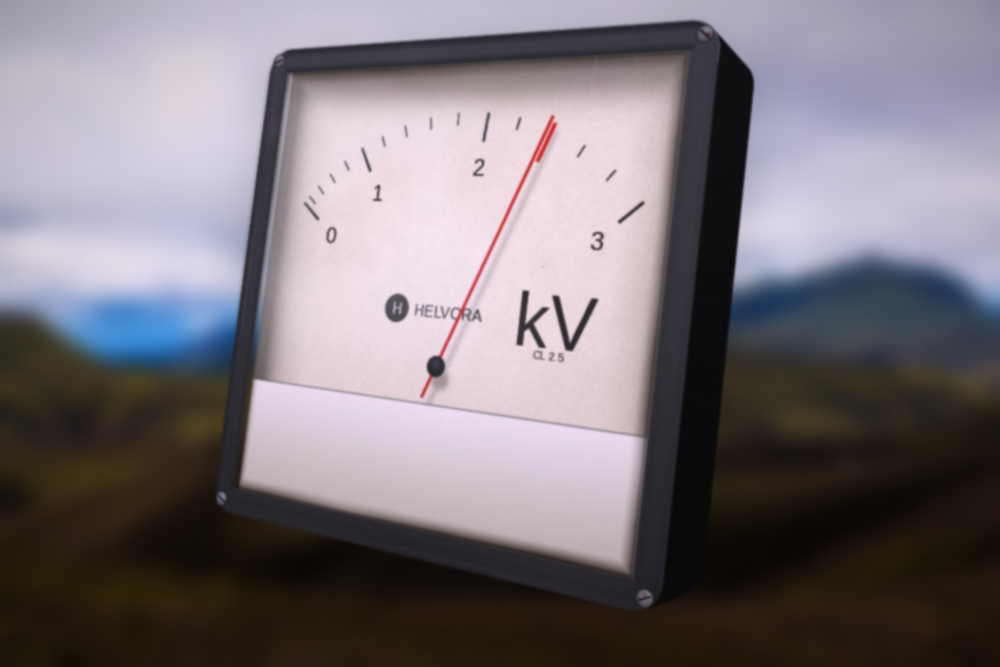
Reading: 2.4 (kV)
